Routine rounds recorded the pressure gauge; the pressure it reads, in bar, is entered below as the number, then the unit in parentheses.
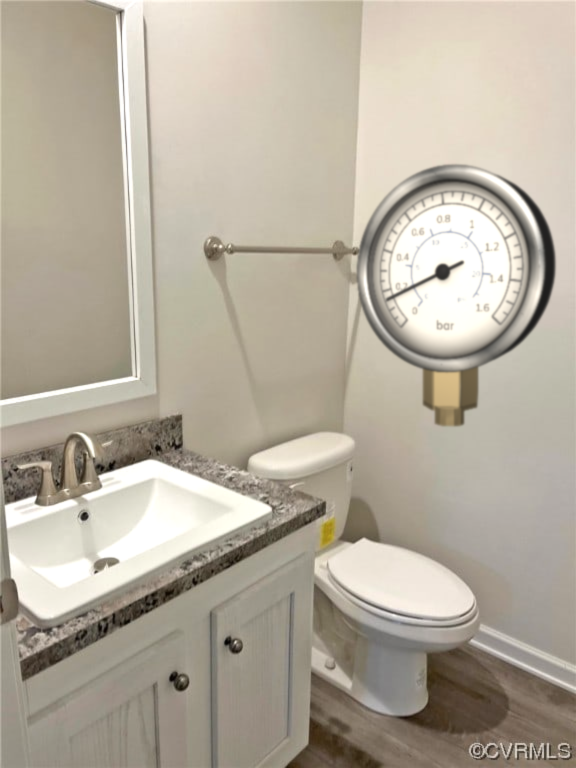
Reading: 0.15 (bar)
